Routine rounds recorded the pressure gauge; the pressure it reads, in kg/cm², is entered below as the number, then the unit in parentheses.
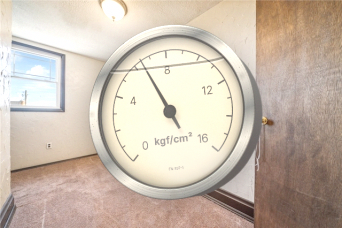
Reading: 6.5 (kg/cm²)
